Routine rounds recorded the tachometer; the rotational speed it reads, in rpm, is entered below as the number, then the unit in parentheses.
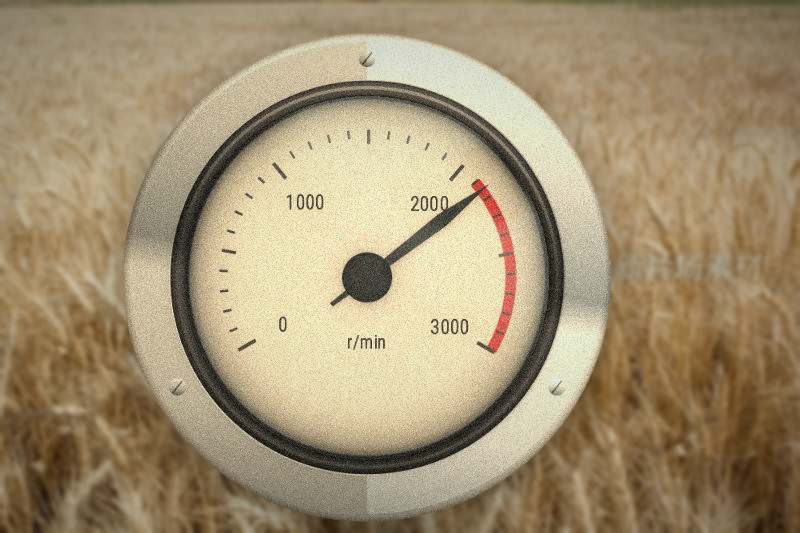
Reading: 2150 (rpm)
